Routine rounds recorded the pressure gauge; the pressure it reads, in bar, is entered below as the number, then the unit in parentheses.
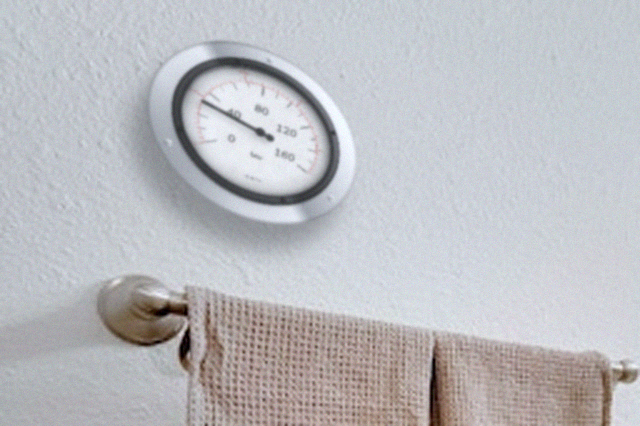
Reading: 30 (bar)
